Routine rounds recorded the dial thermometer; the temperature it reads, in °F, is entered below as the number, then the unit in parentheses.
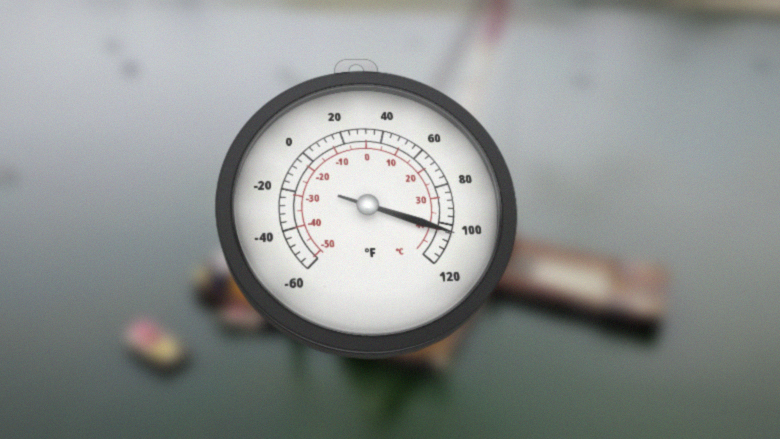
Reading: 104 (°F)
